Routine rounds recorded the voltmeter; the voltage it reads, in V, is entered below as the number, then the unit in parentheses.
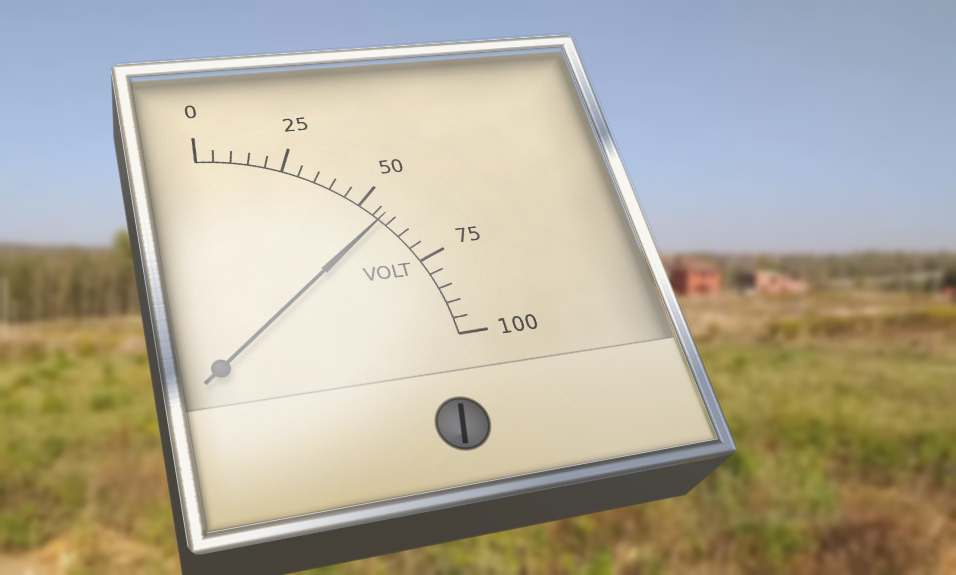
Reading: 57.5 (V)
